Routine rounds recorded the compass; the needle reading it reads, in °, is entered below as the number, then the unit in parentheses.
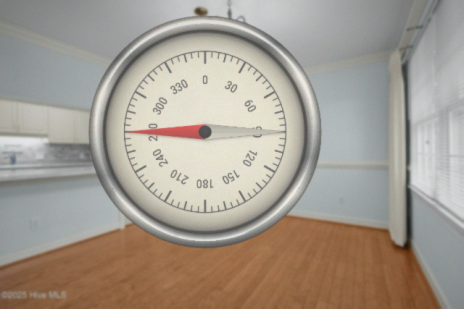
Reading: 270 (°)
